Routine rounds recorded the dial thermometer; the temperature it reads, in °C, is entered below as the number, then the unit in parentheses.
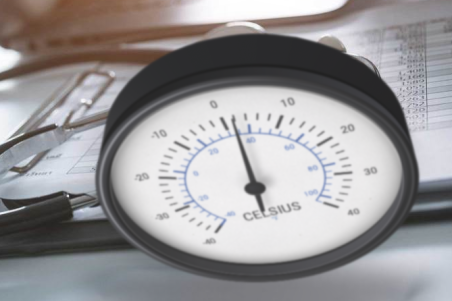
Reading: 2 (°C)
